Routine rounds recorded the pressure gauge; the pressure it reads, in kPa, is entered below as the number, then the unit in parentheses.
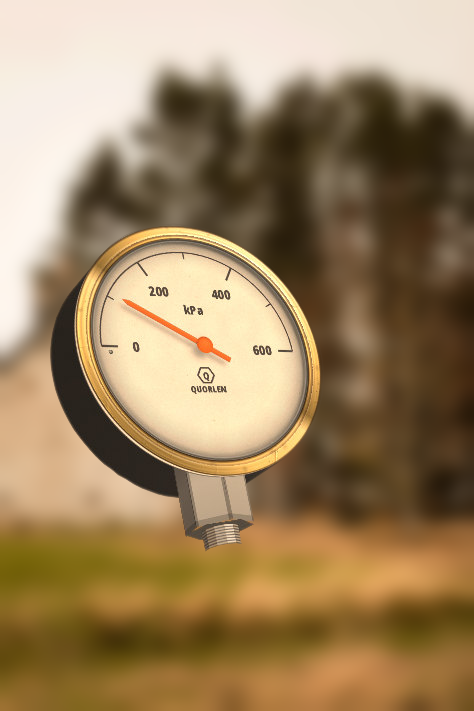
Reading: 100 (kPa)
